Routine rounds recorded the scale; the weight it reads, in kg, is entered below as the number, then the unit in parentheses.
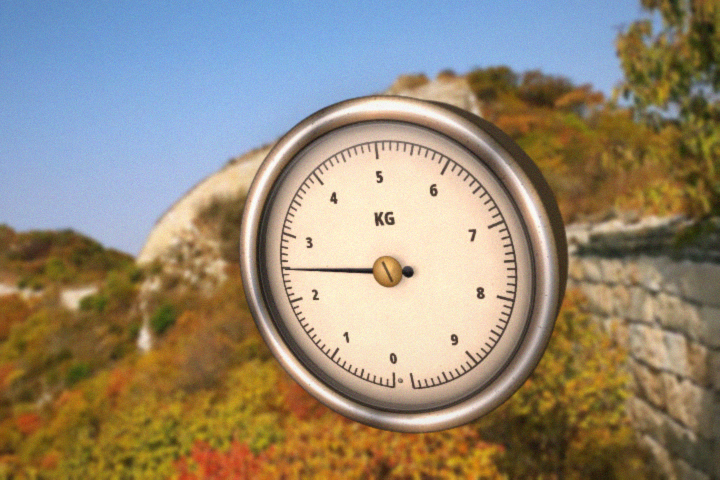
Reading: 2.5 (kg)
